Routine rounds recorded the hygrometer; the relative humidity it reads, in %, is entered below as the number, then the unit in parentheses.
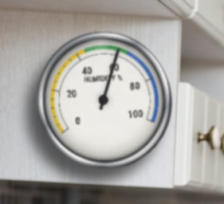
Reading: 60 (%)
